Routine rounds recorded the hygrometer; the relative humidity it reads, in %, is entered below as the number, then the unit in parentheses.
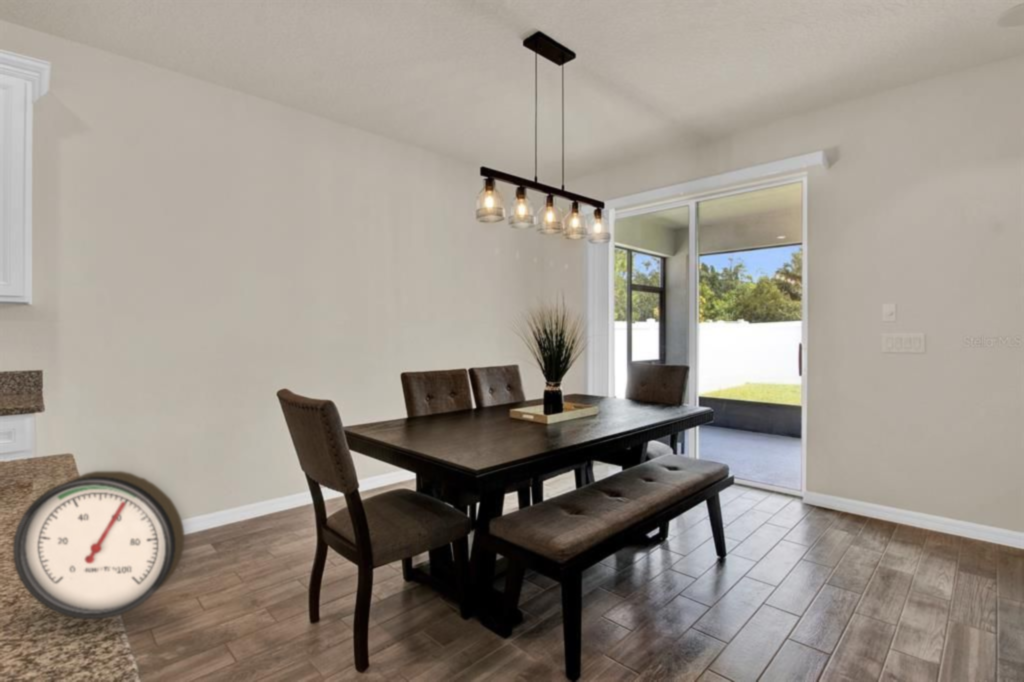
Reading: 60 (%)
